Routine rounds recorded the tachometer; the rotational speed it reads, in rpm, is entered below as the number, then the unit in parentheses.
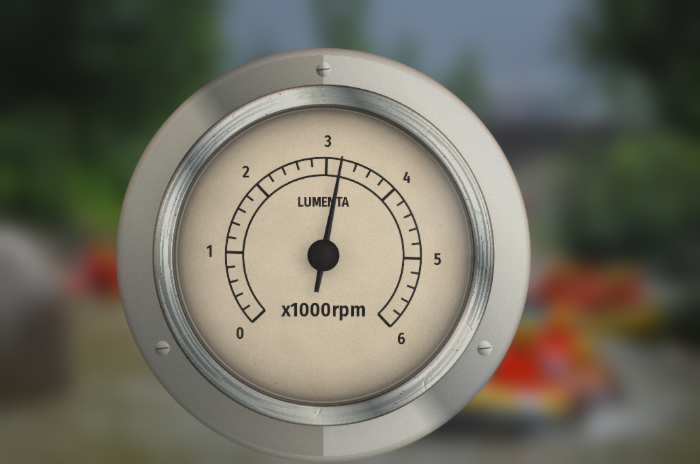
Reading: 3200 (rpm)
